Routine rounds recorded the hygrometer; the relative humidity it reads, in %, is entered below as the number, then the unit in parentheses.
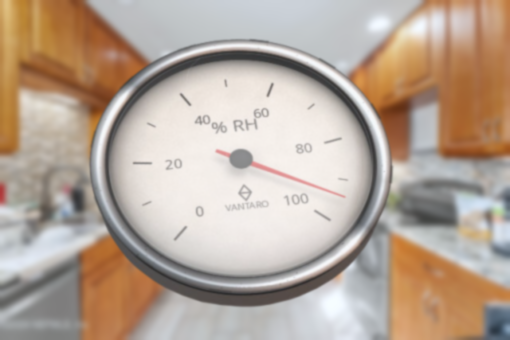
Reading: 95 (%)
